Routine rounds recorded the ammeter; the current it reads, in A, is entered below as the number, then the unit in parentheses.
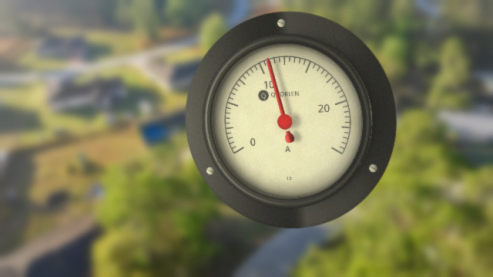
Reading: 11 (A)
